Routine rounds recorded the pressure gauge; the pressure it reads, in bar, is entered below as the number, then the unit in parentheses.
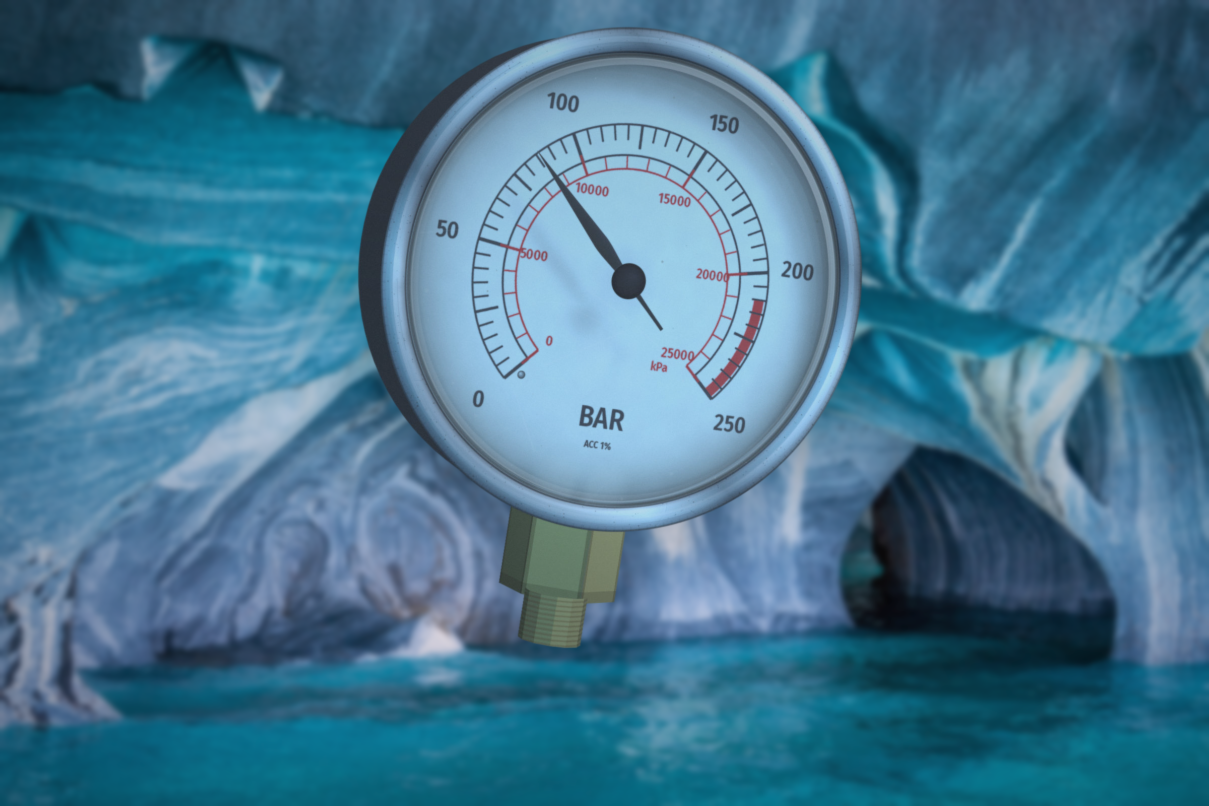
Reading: 85 (bar)
